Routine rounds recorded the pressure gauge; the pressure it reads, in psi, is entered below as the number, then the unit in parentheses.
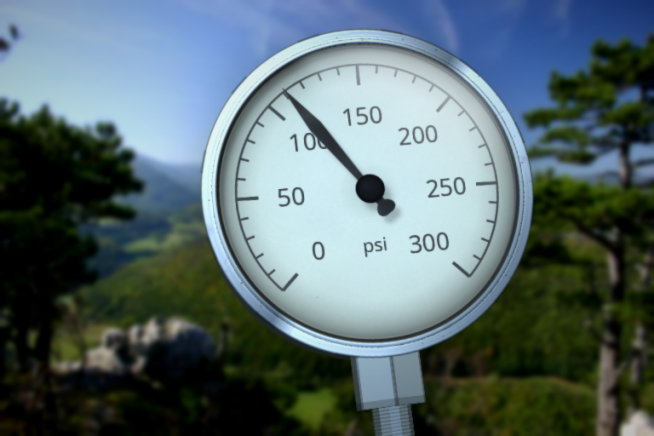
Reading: 110 (psi)
